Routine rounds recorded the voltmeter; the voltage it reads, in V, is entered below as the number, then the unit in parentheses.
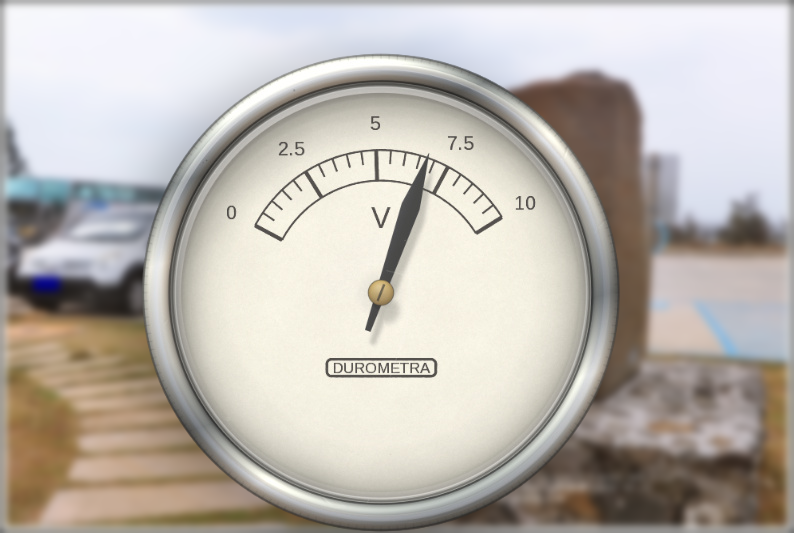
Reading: 6.75 (V)
